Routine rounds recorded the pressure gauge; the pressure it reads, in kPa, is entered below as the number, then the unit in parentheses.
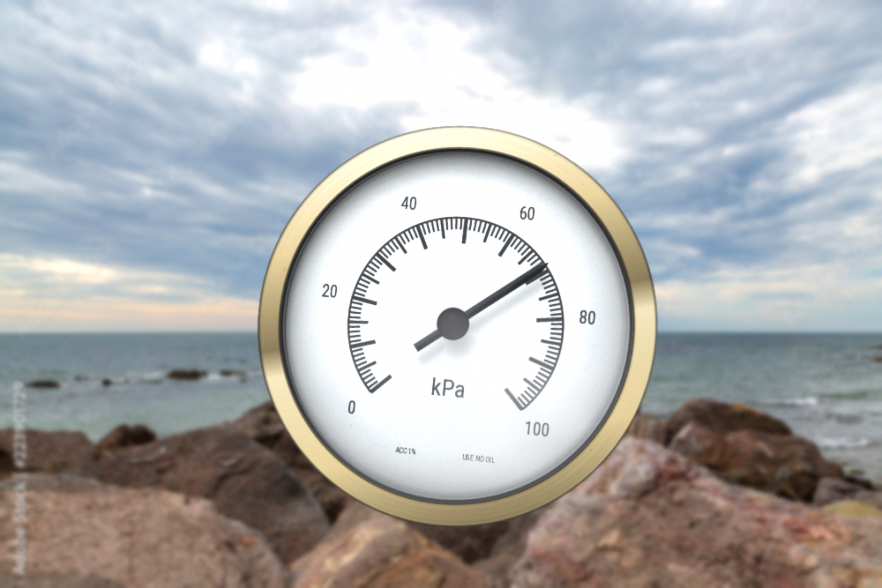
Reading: 69 (kPa)
